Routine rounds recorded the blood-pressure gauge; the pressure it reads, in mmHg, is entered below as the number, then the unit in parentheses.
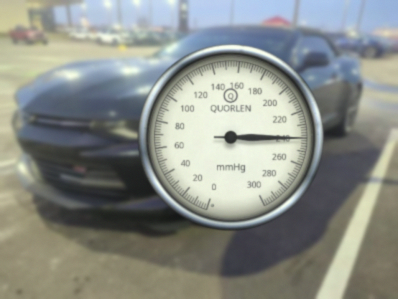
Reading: 240 (mmHg)
